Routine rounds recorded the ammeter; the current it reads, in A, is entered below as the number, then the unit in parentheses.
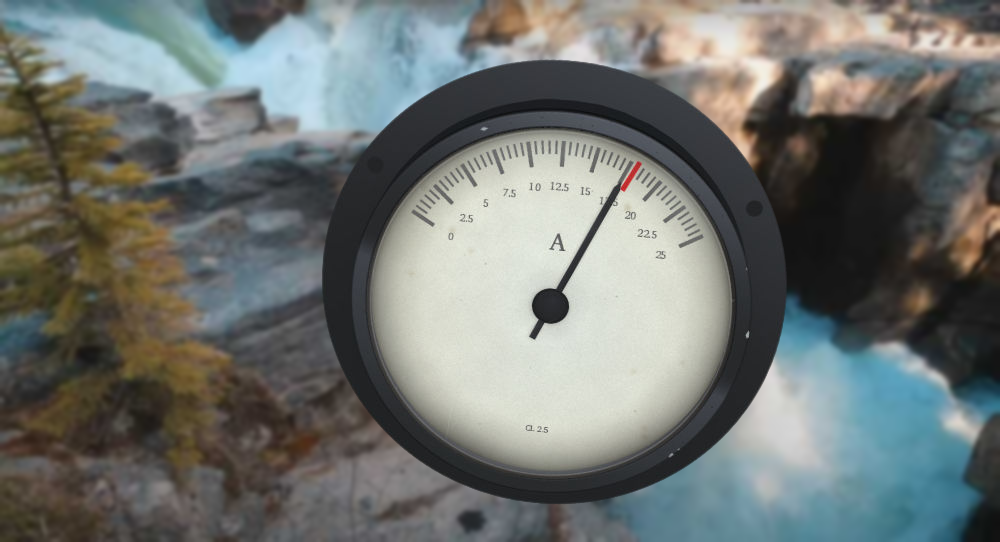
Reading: 17.5 (A)
